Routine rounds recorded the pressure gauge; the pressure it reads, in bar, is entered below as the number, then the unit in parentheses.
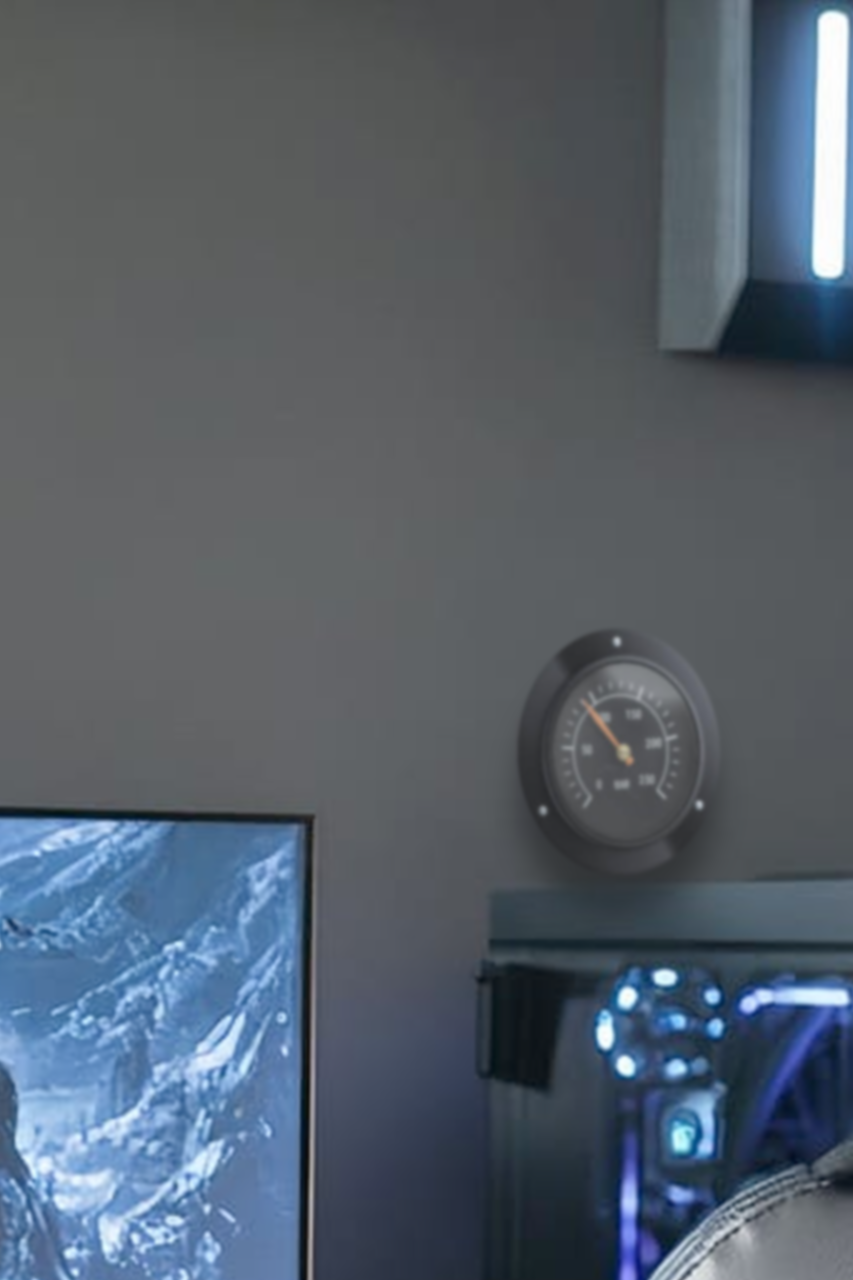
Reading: 90 (bar)
